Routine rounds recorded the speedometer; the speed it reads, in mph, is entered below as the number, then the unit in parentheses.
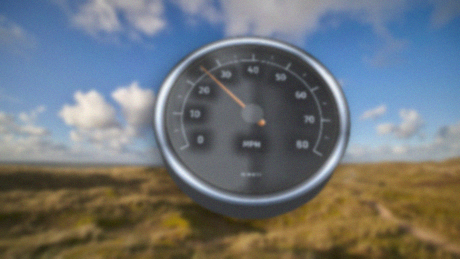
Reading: 25 (mph)
